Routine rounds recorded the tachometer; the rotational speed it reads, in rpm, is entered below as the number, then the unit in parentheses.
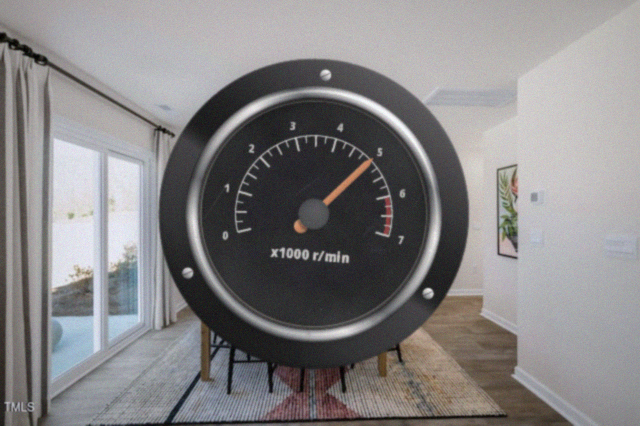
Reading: 5000 (rpm)
